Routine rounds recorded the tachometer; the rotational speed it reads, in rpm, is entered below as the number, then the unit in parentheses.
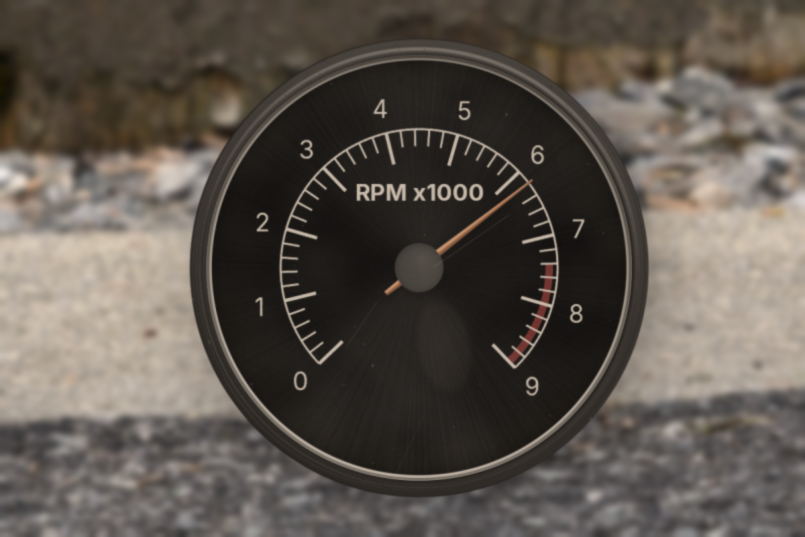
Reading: 6200 (rpm)
